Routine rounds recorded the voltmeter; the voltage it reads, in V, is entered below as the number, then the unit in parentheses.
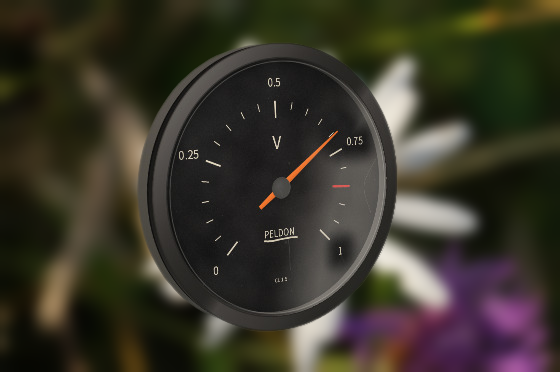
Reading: 0.7 (V)
